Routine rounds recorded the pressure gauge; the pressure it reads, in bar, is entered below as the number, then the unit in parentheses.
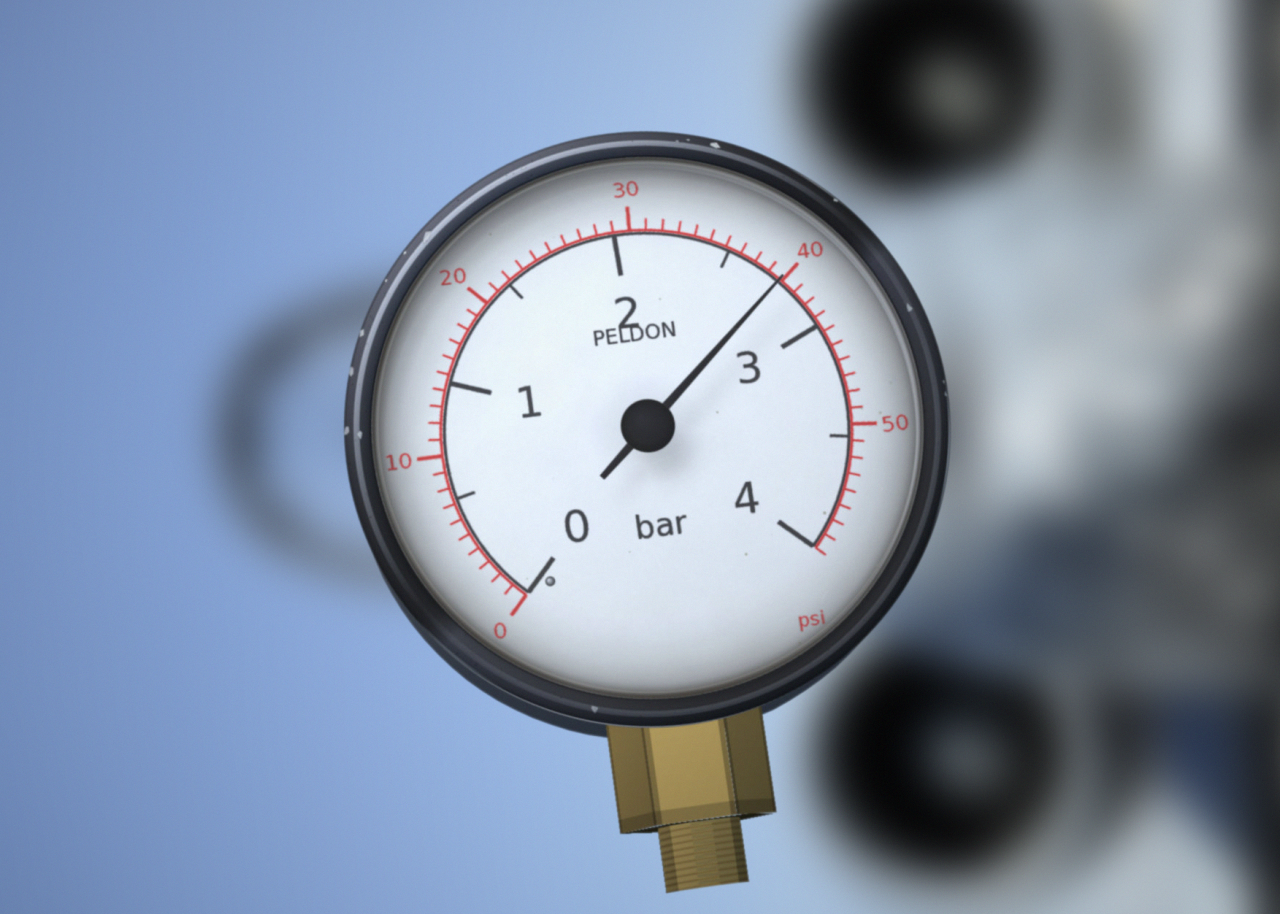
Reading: 2.75 (bar)
